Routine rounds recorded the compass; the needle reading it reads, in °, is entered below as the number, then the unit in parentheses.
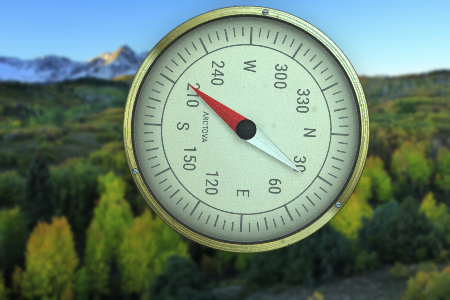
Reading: 215 (°)
